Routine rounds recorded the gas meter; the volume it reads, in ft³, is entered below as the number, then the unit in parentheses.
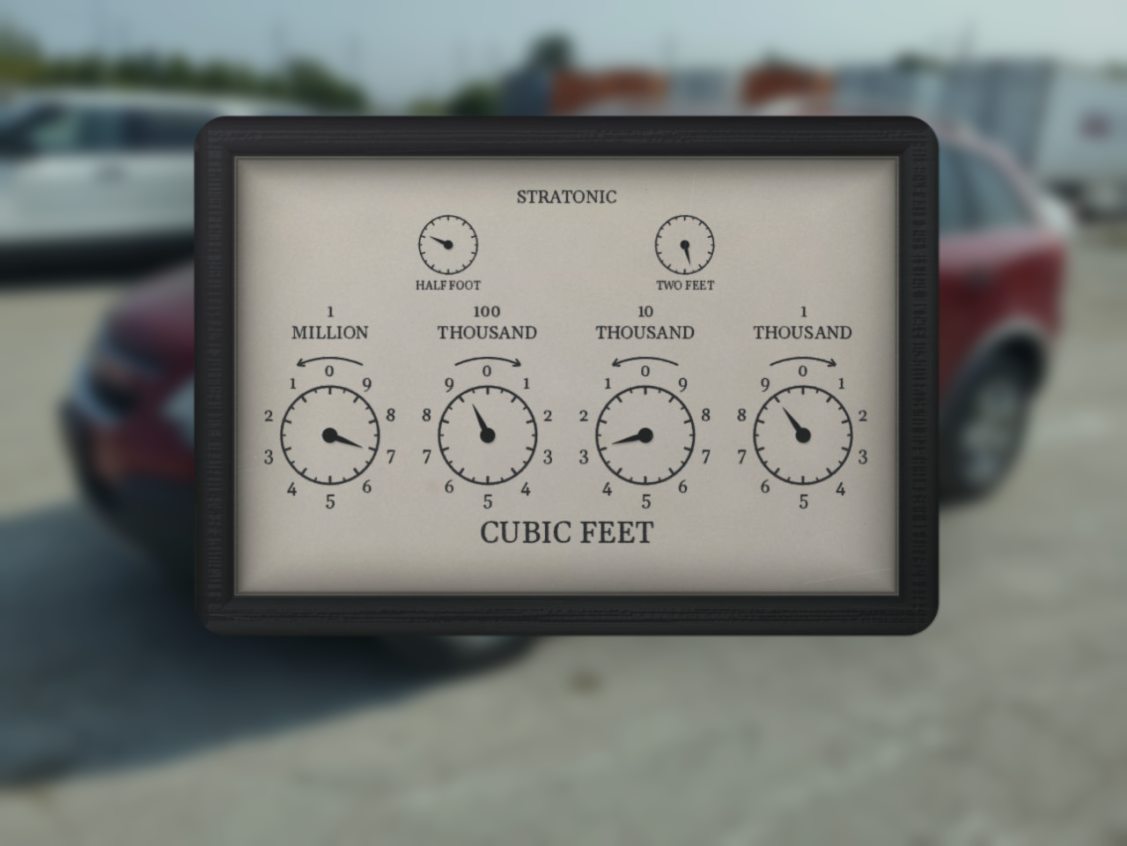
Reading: 692900 (ft³)
